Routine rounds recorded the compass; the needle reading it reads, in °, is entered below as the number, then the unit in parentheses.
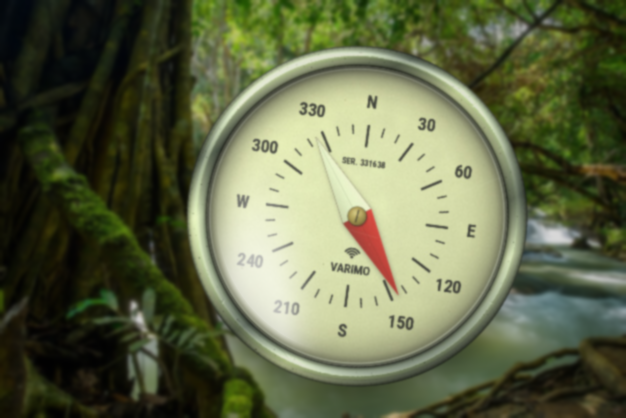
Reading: 145 (°)
